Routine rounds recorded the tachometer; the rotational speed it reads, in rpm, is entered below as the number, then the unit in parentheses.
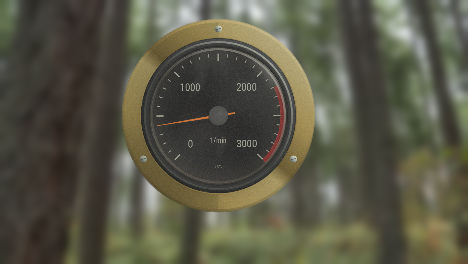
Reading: 400 (rpm)
